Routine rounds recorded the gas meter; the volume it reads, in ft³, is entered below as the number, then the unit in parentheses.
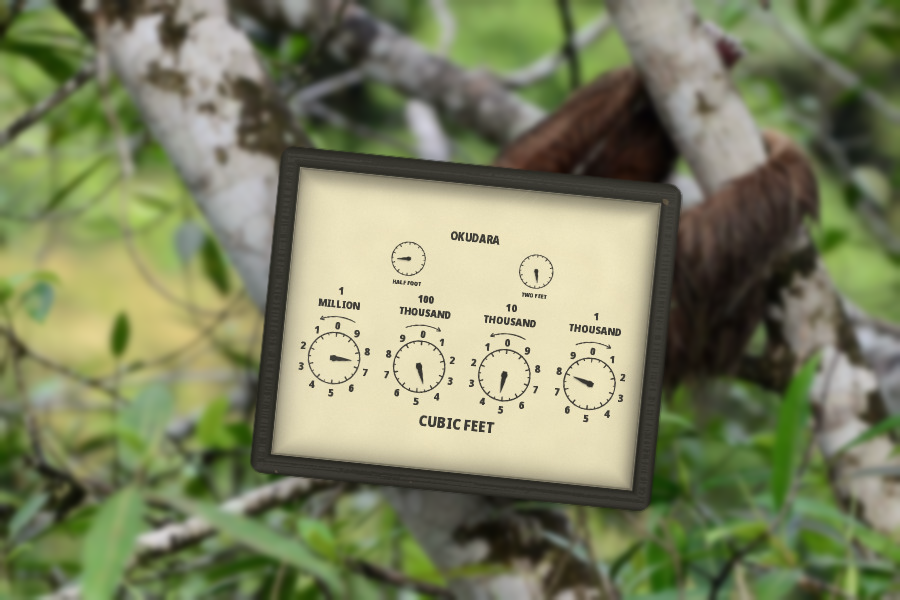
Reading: 744800 (ft³)
